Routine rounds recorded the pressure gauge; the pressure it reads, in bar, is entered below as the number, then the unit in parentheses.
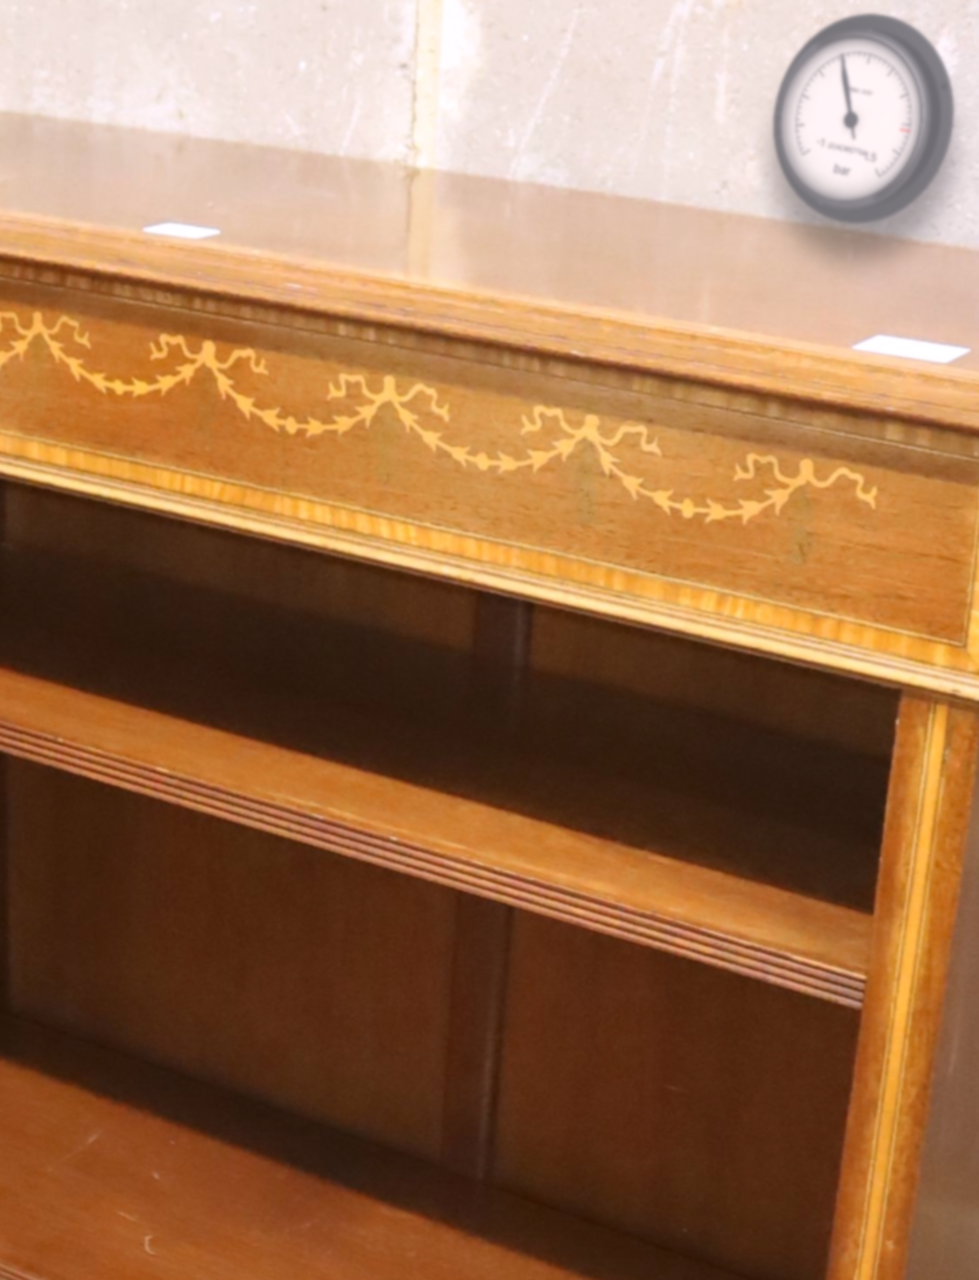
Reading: 0 (bar)
